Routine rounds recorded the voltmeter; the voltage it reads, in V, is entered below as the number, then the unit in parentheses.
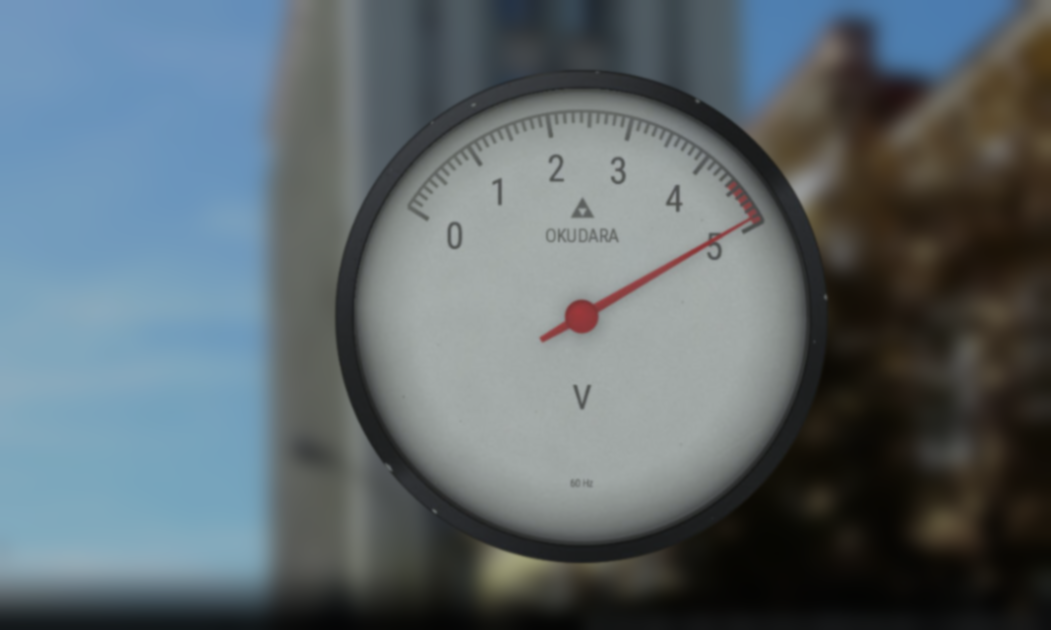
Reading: 4.9 (V)
